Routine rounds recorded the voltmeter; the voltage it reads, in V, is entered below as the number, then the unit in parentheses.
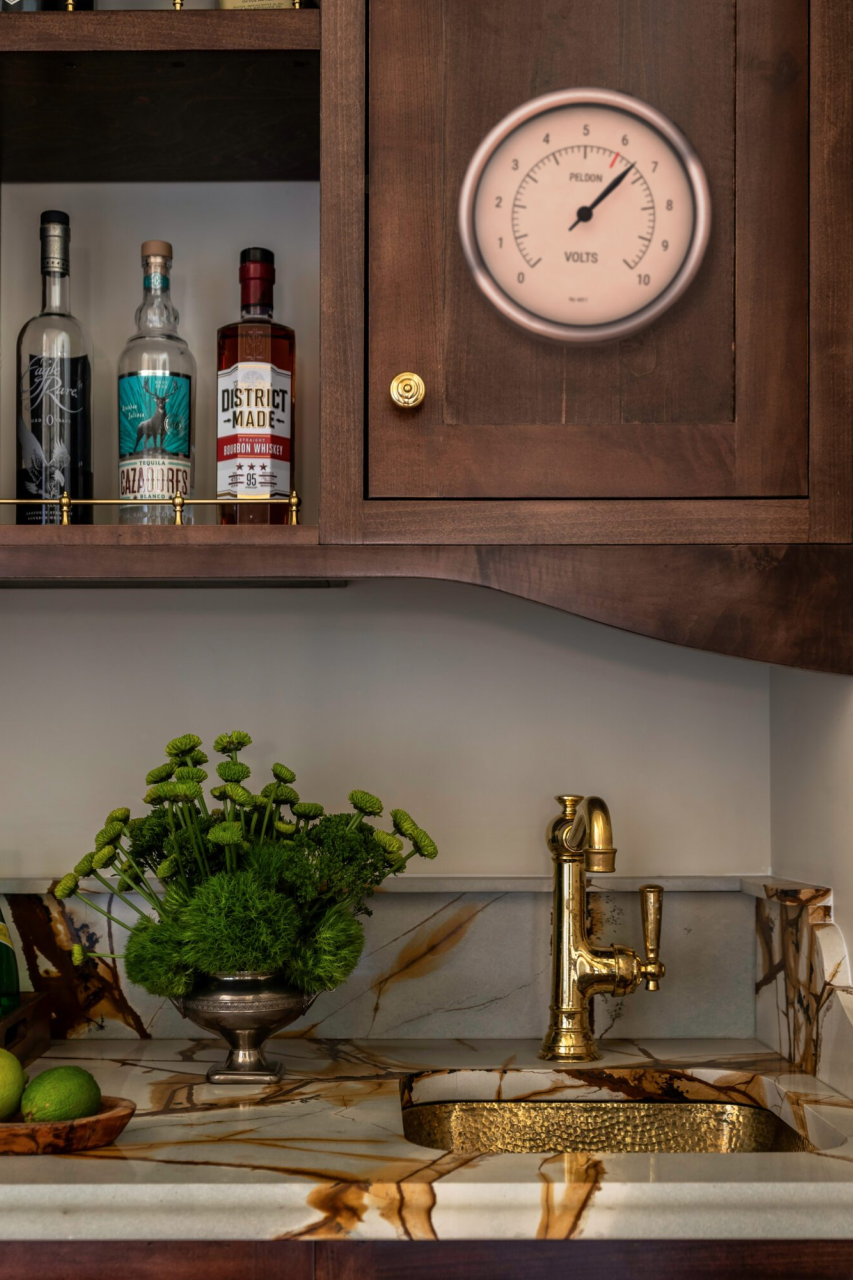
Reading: 6.6 (V)
